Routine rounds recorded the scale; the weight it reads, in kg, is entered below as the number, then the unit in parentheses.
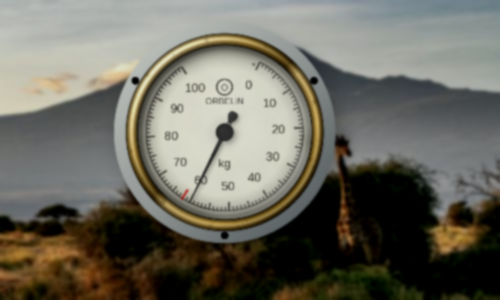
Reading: 60 (kg)
